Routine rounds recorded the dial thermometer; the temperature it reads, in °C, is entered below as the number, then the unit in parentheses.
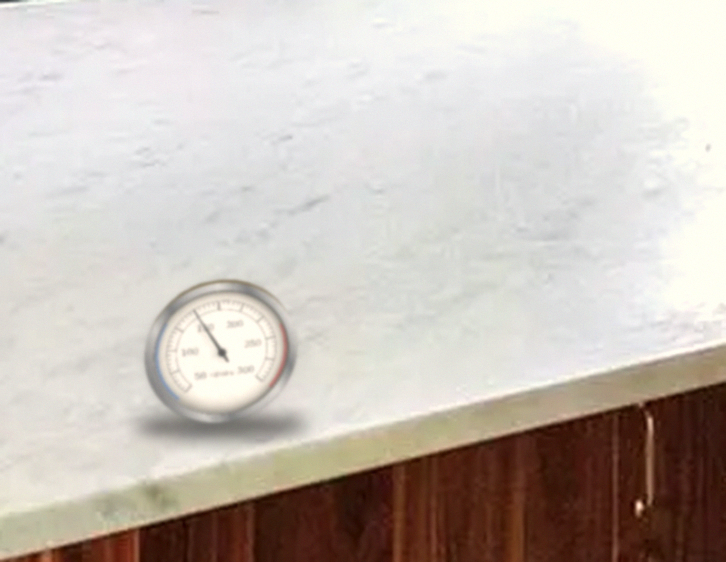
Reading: 150 (°C)
